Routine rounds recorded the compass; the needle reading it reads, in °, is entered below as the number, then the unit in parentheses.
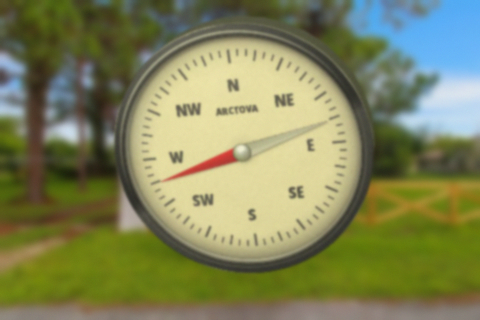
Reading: 255 (°)
